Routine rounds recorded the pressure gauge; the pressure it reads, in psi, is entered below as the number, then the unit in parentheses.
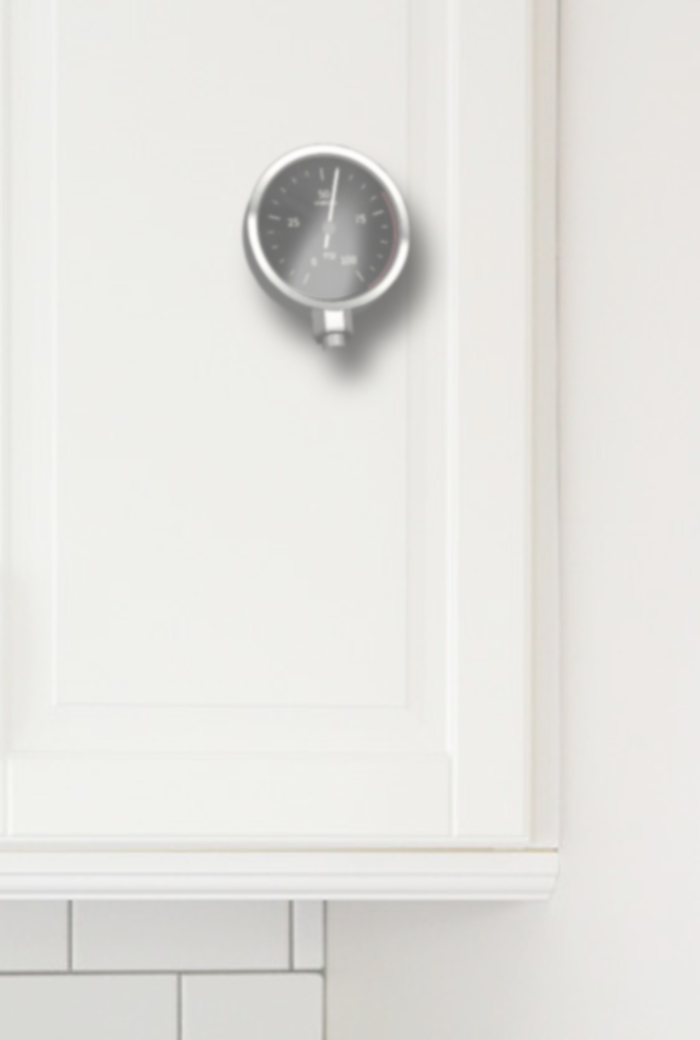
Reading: 55 (psi)
